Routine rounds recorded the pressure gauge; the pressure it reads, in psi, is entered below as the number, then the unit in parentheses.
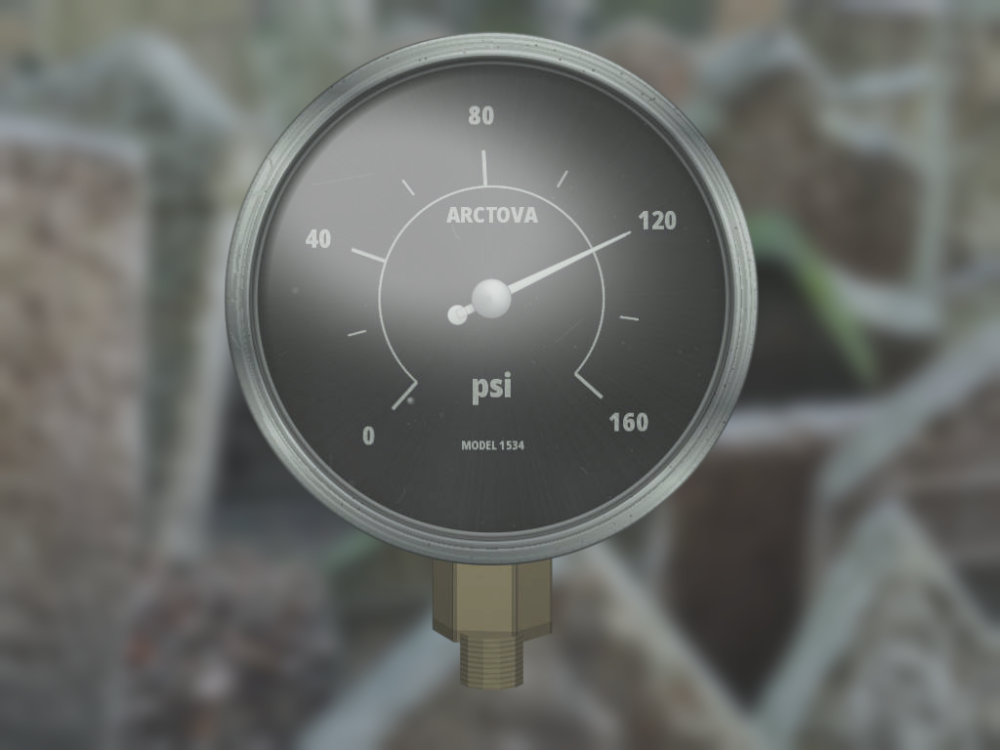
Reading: 120 (psi)
